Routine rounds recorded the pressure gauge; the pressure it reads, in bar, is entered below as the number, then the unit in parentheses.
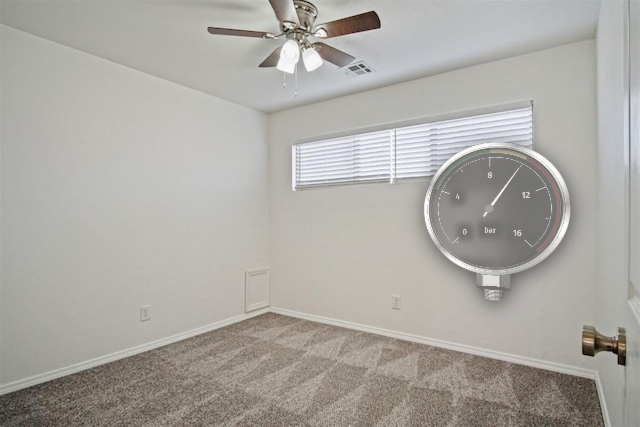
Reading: 10 (bar)
